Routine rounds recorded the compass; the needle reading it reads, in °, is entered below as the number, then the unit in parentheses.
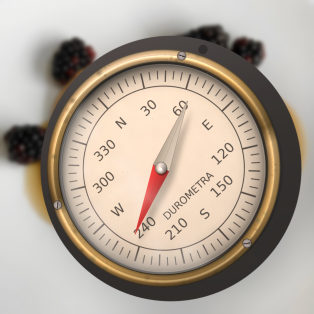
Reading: 245 (°)
